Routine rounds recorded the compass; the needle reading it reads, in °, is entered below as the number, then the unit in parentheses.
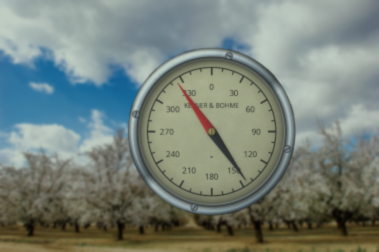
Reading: 325 (°)
